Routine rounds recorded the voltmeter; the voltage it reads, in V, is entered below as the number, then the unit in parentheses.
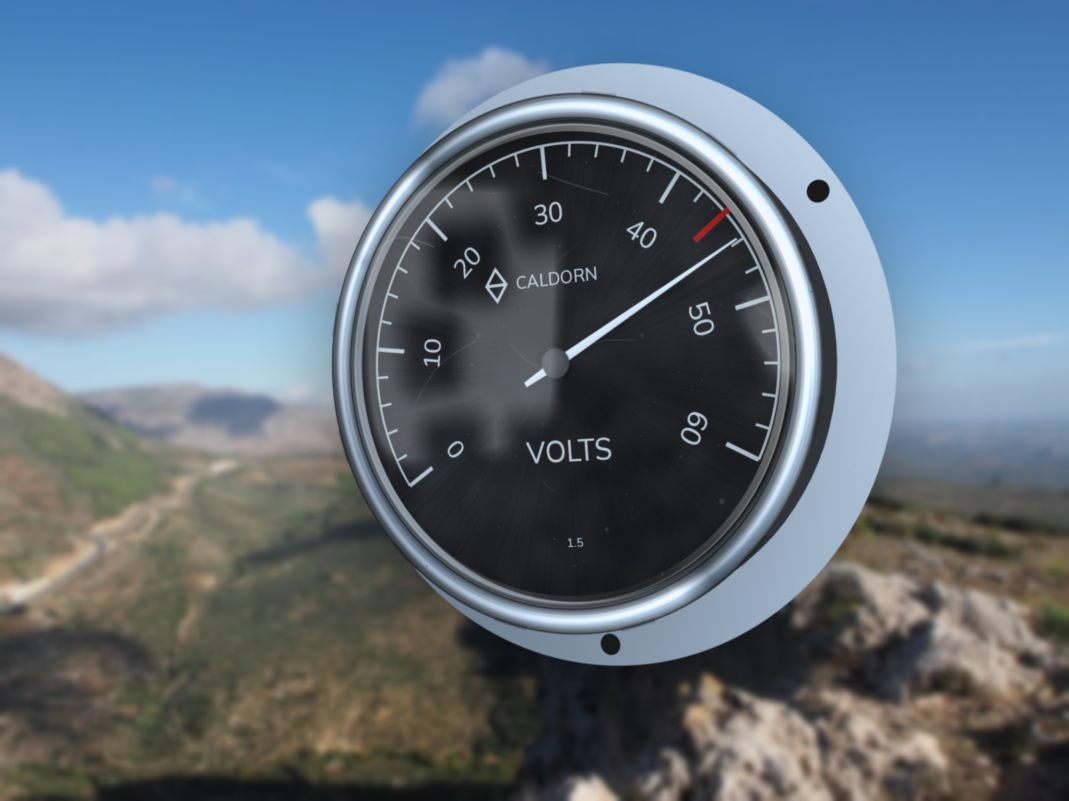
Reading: 46 (V)
